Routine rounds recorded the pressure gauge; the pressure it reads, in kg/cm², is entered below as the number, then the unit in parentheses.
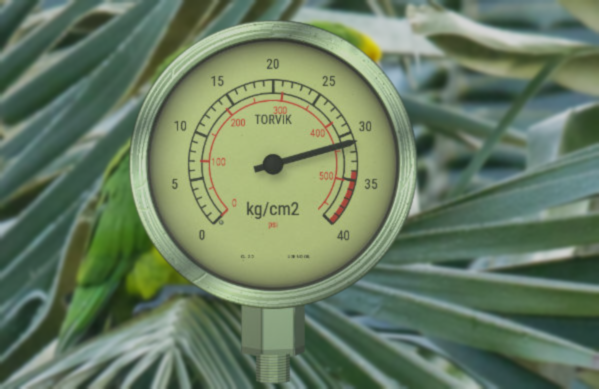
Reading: 31 (kg/cm²)
